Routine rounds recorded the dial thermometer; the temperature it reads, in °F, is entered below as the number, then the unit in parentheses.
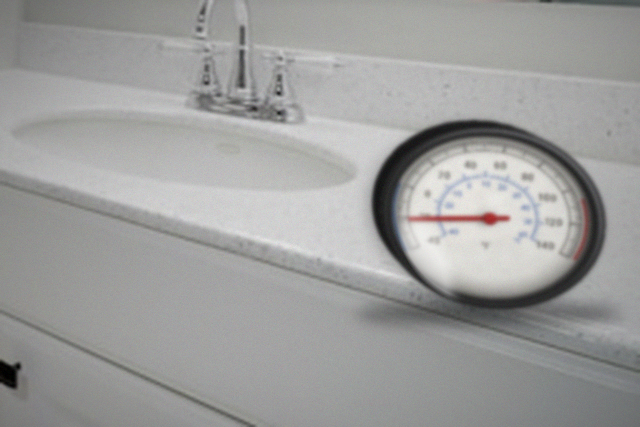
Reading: -20 (°F)
